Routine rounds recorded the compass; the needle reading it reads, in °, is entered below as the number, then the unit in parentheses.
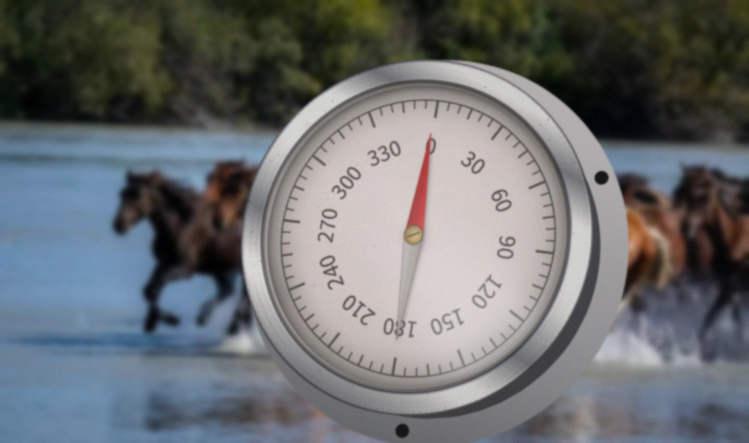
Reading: 0 (°)
